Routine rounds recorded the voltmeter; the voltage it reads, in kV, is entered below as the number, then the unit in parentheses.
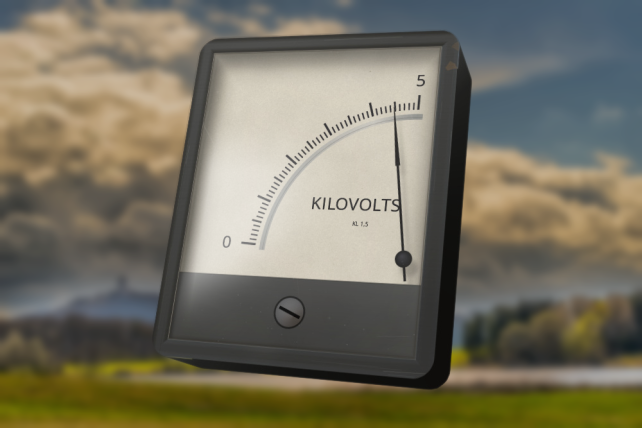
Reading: 4.5 (kV)
